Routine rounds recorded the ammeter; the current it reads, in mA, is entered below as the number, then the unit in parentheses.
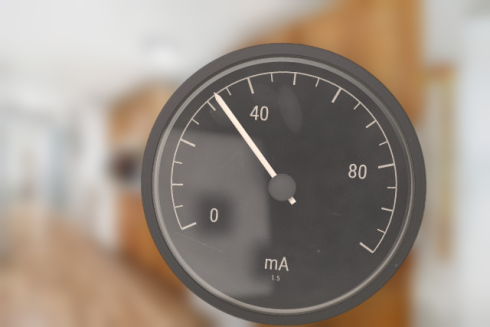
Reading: 32.5 (mA)
